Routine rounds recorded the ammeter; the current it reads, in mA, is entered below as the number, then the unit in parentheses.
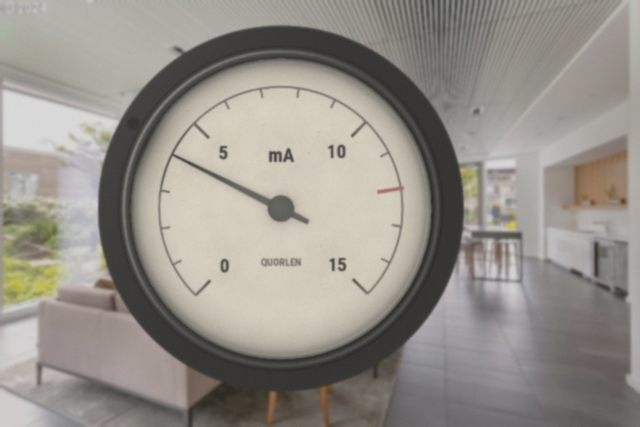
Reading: 4 (mA)
